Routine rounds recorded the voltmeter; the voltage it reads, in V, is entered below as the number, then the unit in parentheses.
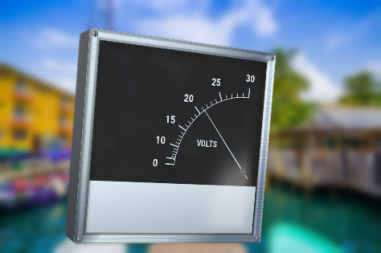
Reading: 21 (V)
